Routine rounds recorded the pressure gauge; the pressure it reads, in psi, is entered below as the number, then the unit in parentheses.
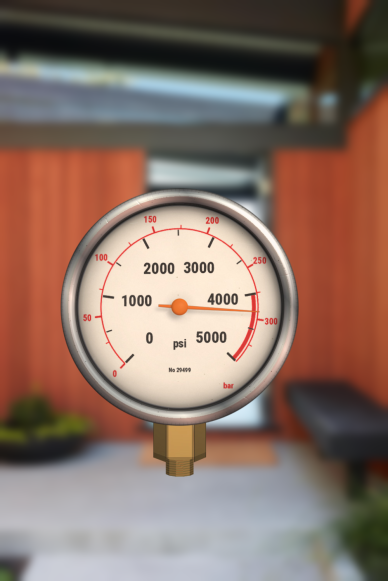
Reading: 4250 (psi)
